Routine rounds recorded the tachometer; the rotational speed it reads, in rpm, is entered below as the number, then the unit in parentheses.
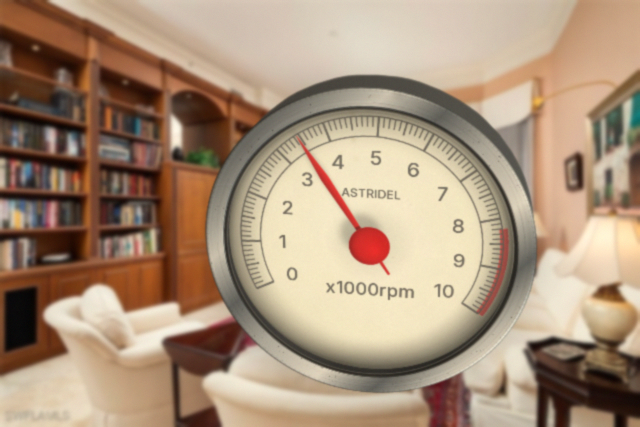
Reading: 3500 (rpm)
